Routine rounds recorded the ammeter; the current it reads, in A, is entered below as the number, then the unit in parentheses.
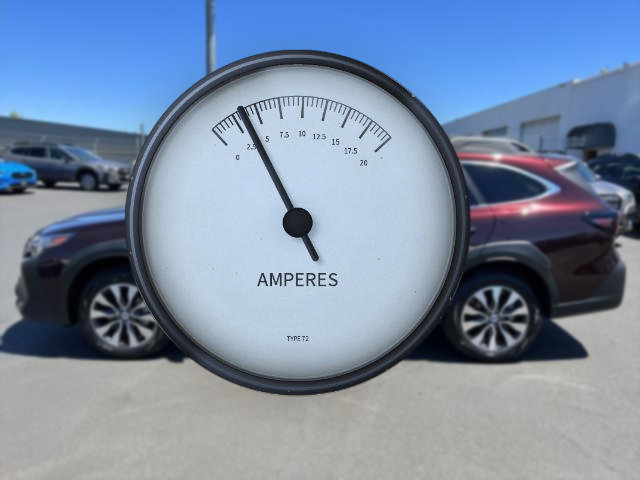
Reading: 3.5 (A)
